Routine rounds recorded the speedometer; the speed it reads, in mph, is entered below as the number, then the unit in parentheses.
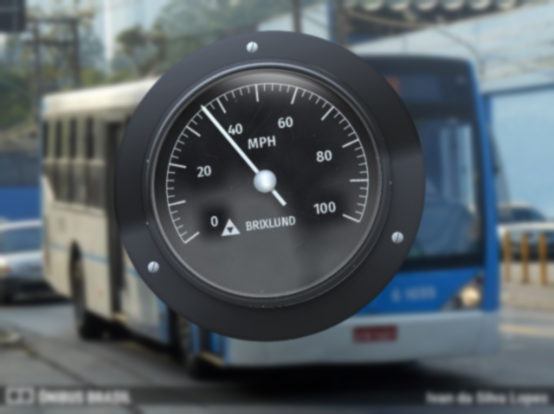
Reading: 36 (mph)
